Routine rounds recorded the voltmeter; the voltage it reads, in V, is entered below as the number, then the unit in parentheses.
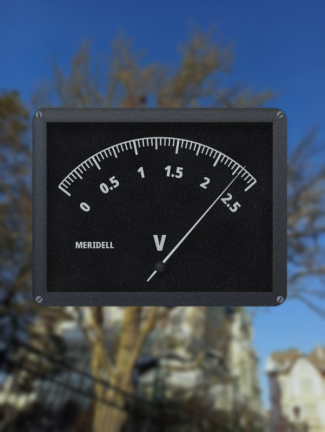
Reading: 2.3 (V)
